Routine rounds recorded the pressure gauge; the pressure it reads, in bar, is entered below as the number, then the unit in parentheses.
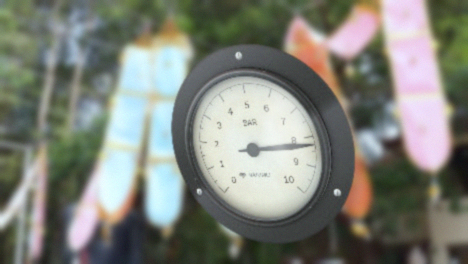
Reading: 8.25 (bar)
